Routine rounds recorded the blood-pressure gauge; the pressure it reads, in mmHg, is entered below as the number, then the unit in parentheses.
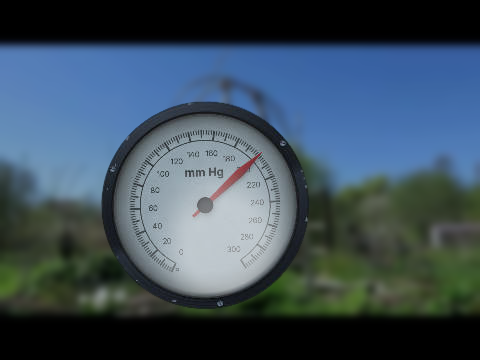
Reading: 200 (mmHg)
